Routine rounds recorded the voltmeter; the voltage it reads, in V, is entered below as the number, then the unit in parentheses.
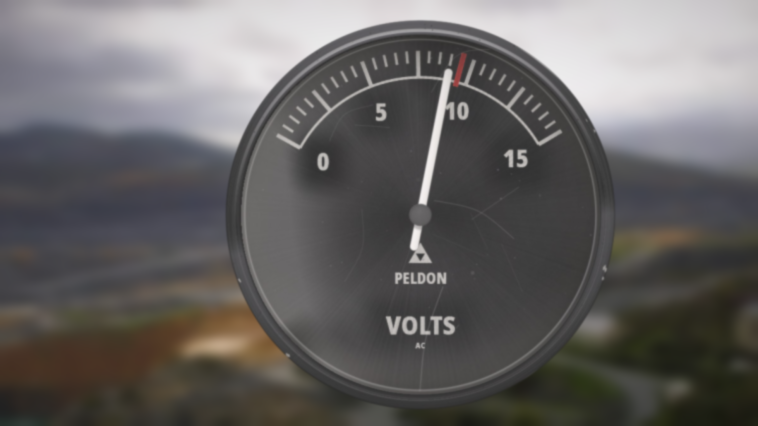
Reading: 9 (V)
